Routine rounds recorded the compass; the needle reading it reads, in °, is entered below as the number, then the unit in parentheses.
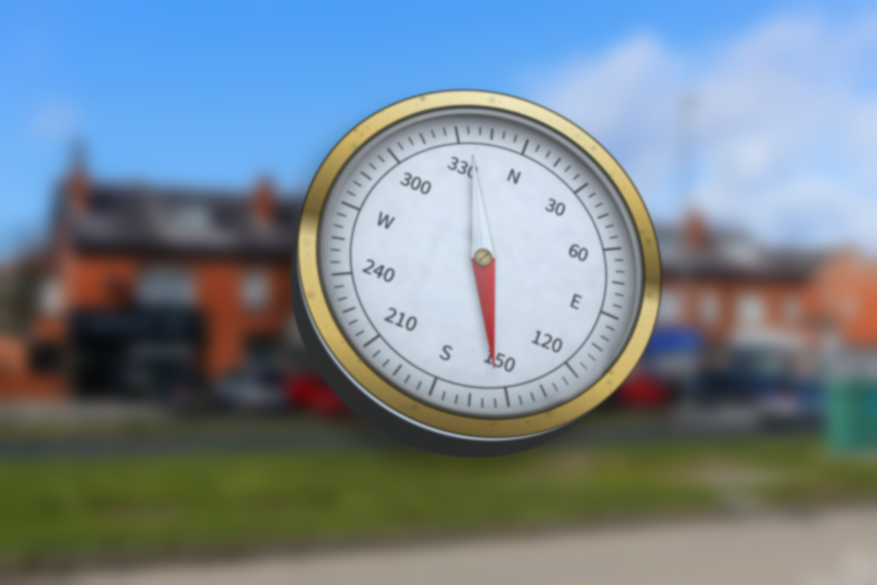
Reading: 155 (°)
